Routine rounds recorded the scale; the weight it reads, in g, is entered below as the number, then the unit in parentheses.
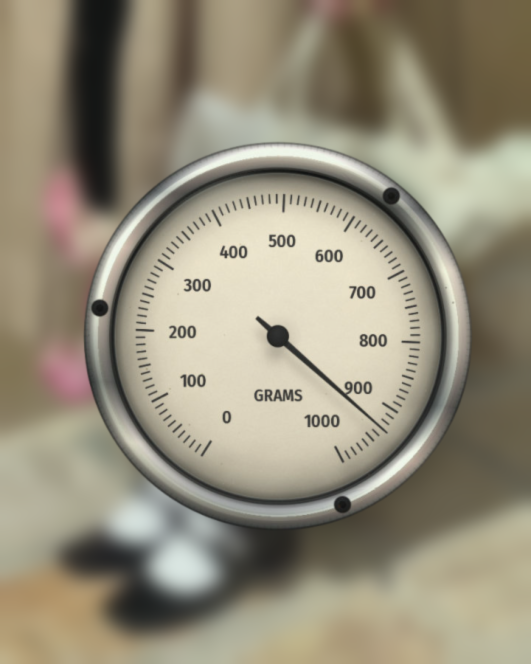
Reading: 930 (g)
